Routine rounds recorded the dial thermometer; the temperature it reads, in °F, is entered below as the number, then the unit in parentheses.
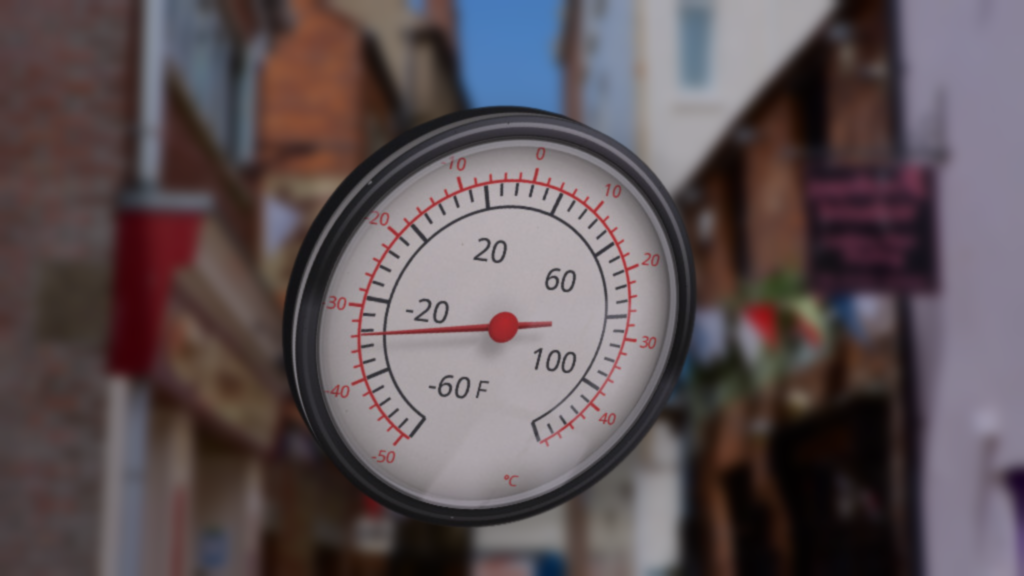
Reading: -28 (°F)
